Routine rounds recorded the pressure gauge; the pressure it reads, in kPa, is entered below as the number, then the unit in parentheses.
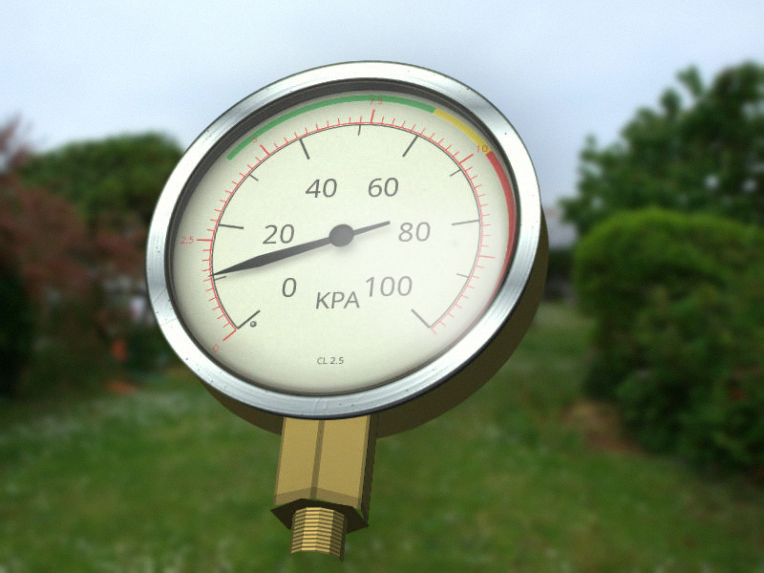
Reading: 10 (kPa)
